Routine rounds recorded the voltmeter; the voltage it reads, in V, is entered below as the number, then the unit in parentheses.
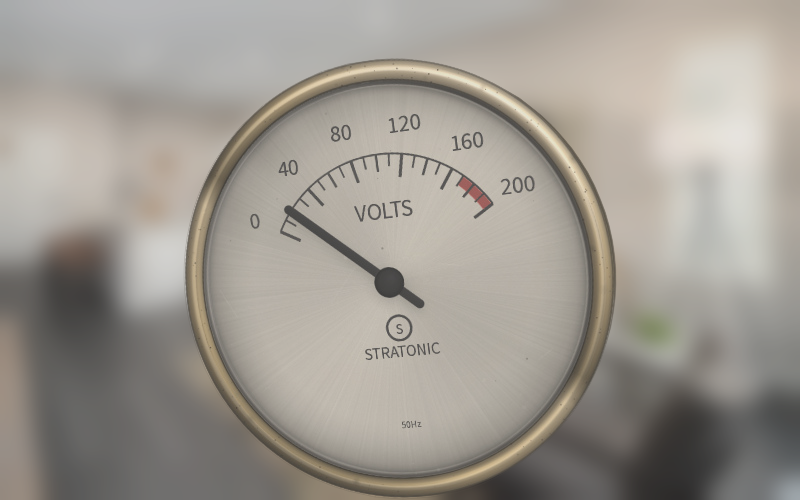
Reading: 20 (V)
